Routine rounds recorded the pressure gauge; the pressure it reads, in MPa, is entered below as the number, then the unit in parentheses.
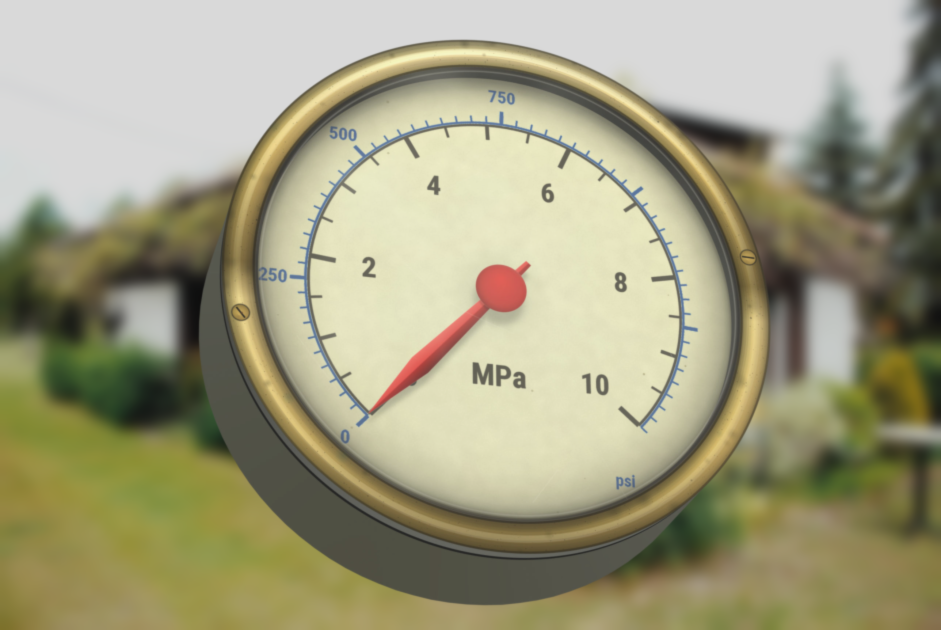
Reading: 0 (MPa)
